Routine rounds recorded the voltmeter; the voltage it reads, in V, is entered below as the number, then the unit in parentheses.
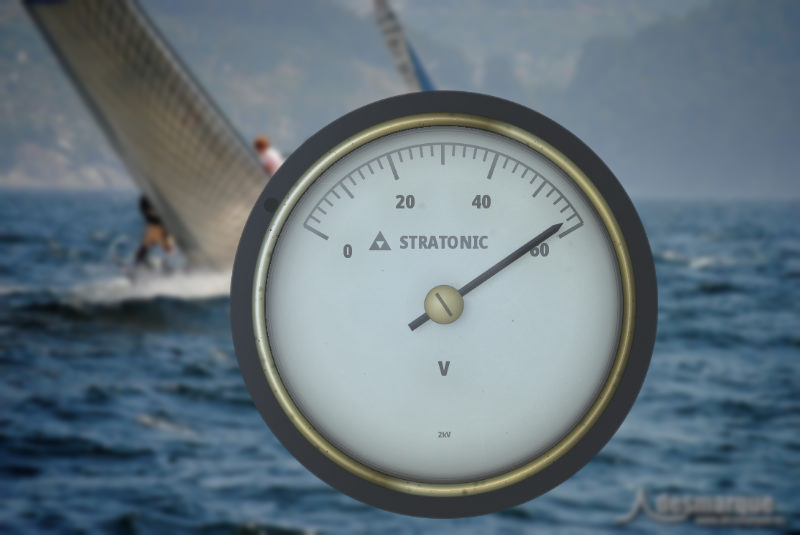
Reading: 58 (V)
